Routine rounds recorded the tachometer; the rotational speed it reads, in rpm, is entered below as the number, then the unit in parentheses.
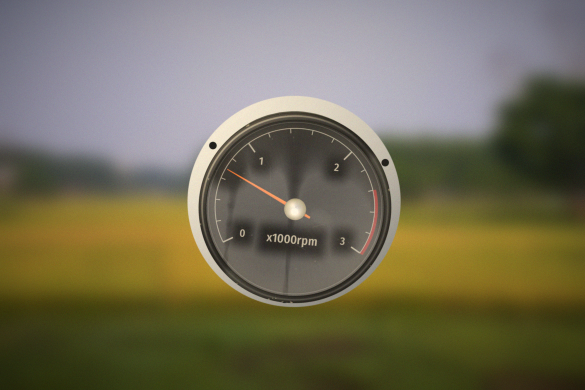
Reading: 700 (rpm)
